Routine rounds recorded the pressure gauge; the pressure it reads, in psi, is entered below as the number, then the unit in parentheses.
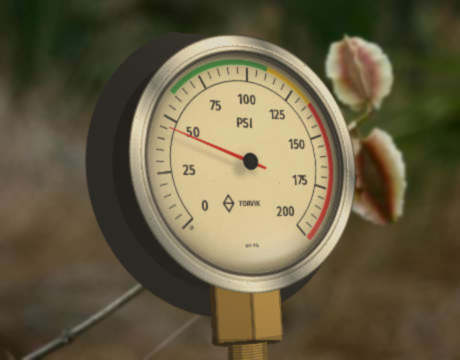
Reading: 45 (psi)
